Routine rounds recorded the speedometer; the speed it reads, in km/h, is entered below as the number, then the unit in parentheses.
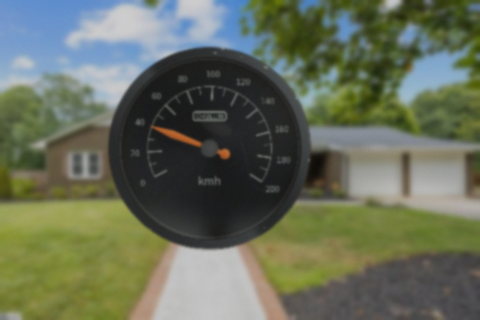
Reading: 40 (km/h)
